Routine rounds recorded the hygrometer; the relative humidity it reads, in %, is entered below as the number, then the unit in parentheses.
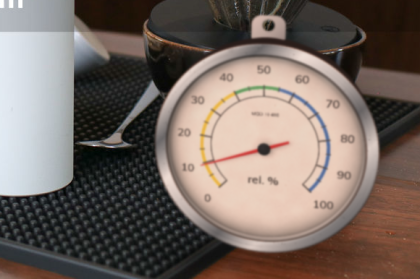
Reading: 10 (%)
